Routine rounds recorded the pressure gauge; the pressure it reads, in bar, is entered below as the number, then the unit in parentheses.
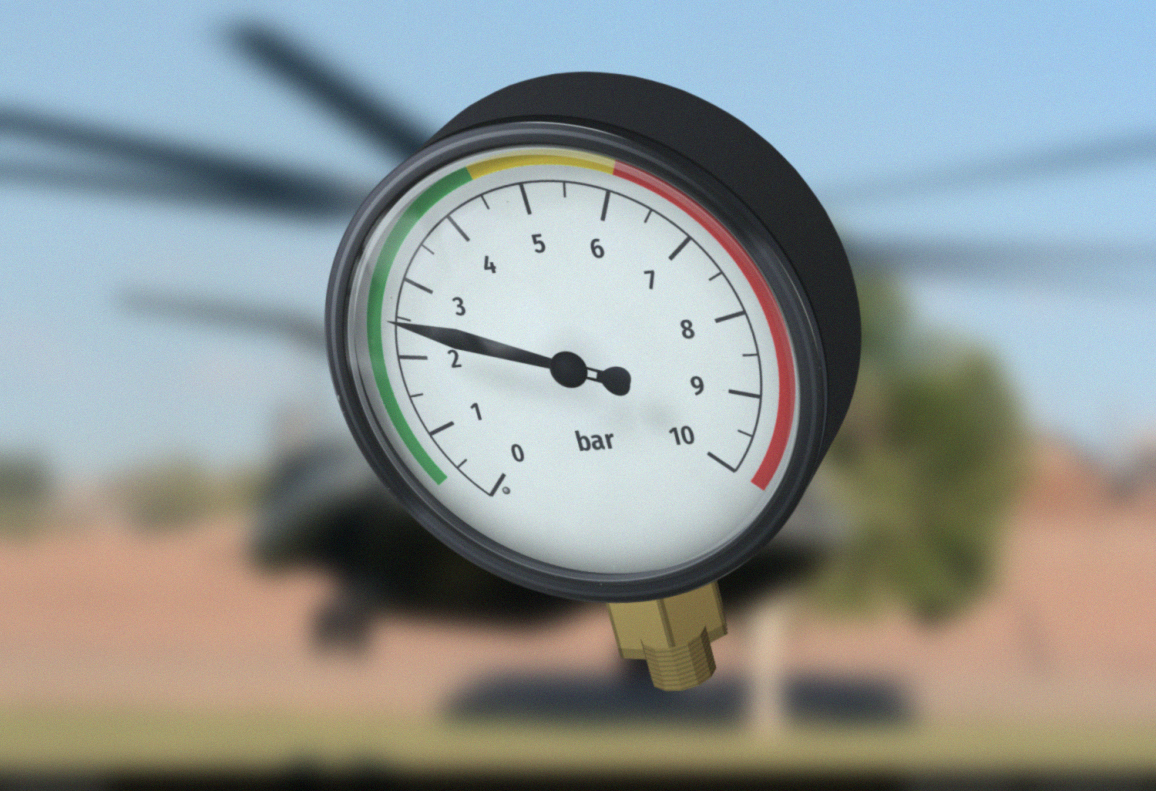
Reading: 2.5 (bar)
